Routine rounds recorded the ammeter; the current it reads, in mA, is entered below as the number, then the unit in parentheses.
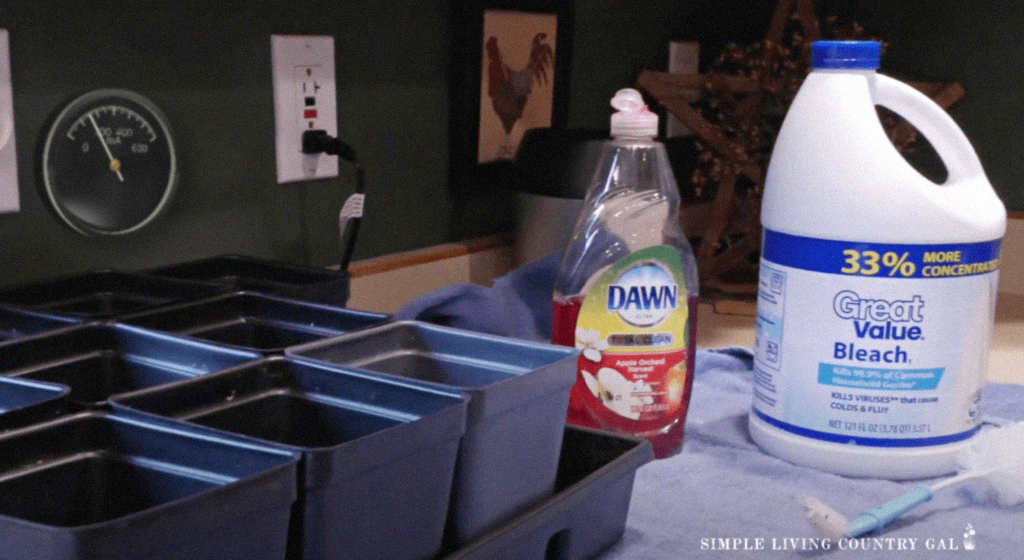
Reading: 150 (mA)
